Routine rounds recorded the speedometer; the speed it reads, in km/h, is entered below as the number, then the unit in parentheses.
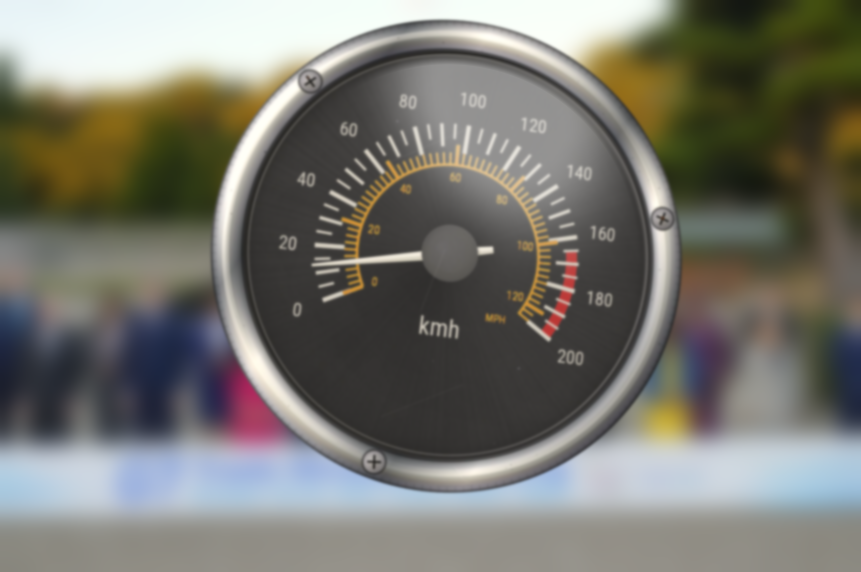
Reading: 12.5 (km/h)
